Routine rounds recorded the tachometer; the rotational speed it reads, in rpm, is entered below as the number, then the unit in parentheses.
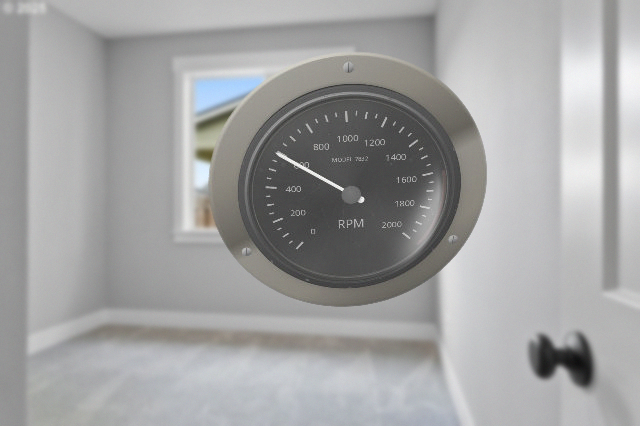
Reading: 600 (rpm)
